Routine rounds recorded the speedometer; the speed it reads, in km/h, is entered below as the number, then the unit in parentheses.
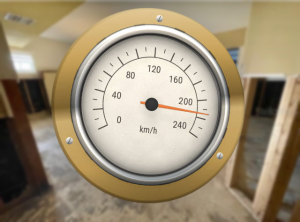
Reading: 215 (km/h)
